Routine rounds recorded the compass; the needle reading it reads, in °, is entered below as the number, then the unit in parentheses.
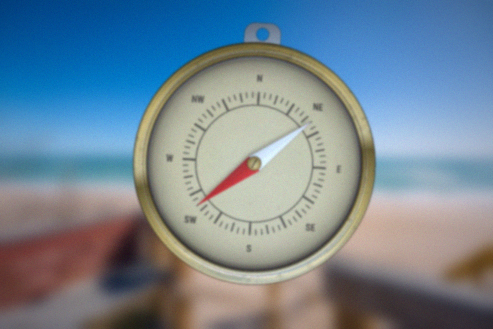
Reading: 230 (°)
